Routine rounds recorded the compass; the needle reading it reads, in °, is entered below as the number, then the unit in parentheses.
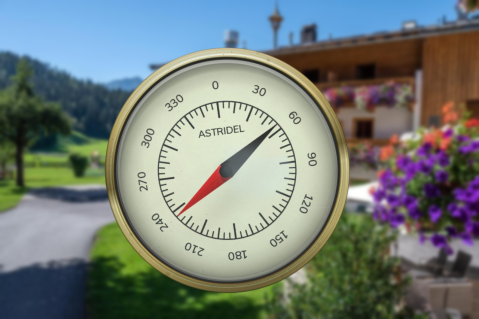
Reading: 235 (°)
